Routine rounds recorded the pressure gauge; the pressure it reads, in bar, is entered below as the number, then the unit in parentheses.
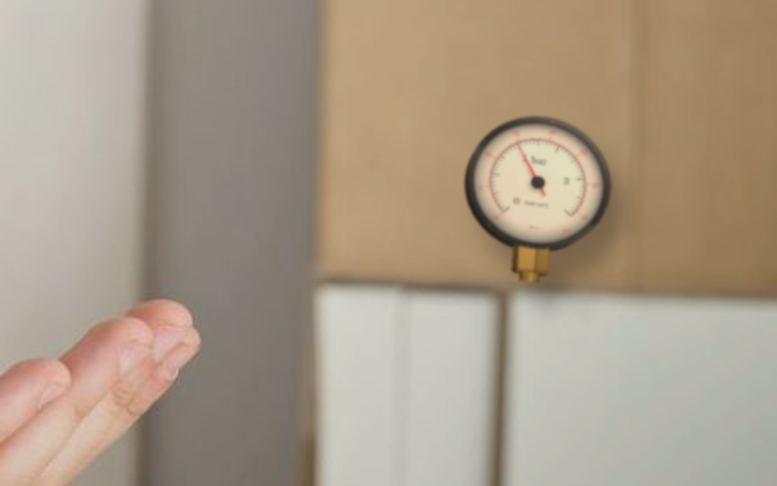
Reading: 1 (bar)
